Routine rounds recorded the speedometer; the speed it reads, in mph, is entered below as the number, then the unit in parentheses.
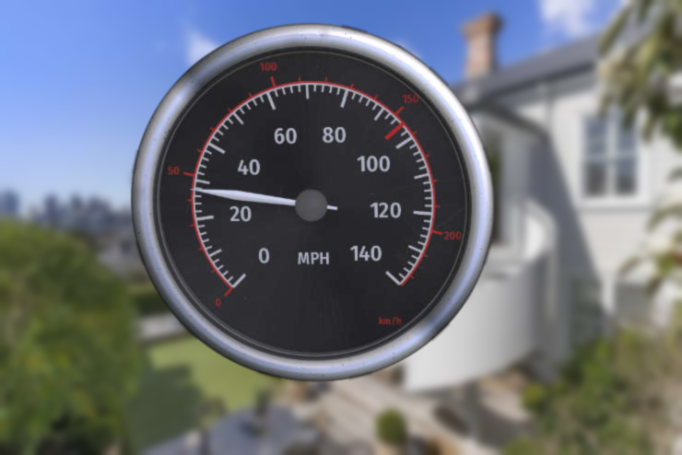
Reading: 28 (mph)
